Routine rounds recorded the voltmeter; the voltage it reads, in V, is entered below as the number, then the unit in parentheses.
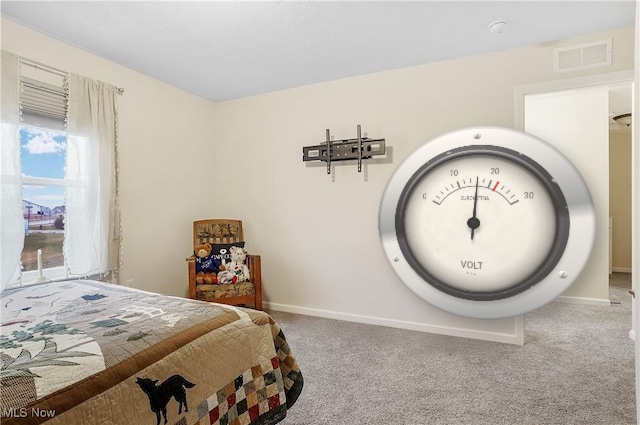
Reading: 16 (V)
